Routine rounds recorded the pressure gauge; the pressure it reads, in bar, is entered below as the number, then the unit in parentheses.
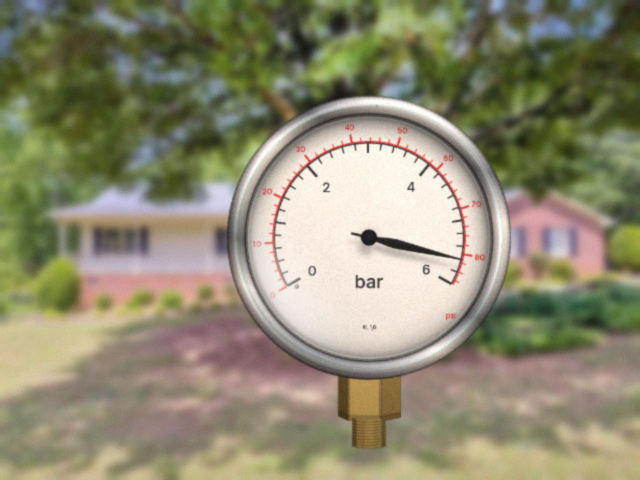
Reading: 5.6 (bar)
